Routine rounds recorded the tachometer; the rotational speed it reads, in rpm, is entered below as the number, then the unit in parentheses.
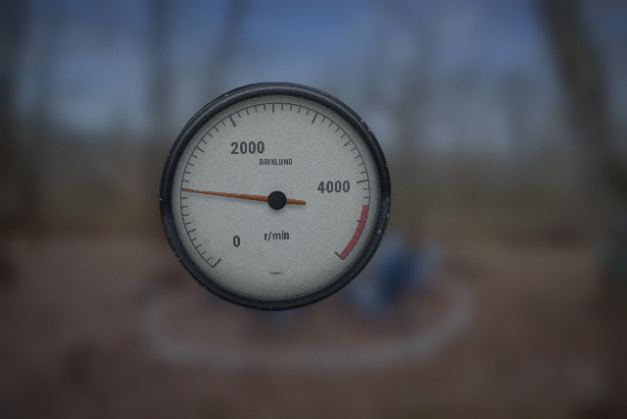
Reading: 1000 (rpm)
